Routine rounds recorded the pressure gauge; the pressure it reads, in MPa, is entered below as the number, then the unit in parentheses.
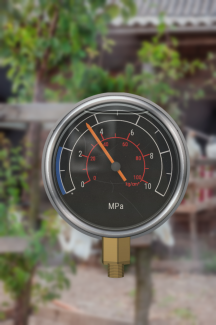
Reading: 3.5 (MPa)
